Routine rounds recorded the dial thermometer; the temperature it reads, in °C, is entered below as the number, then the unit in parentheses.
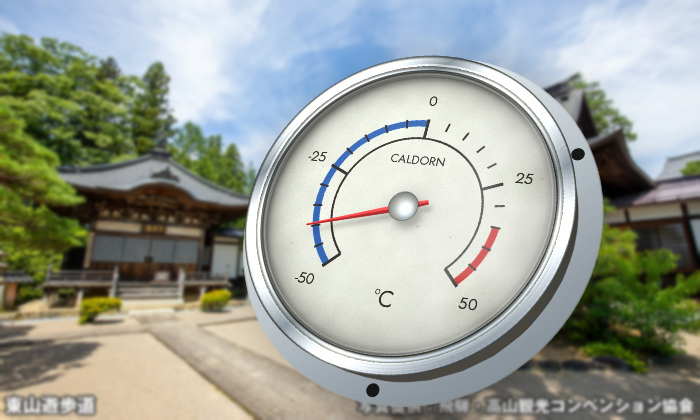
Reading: -40 (°C)
